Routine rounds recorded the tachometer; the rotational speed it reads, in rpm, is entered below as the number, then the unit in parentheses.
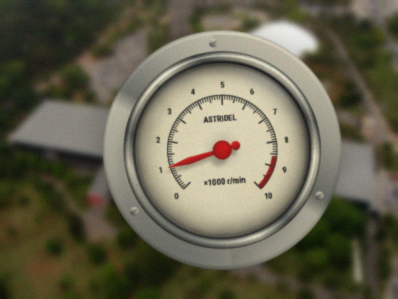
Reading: 1000 (rpm)
